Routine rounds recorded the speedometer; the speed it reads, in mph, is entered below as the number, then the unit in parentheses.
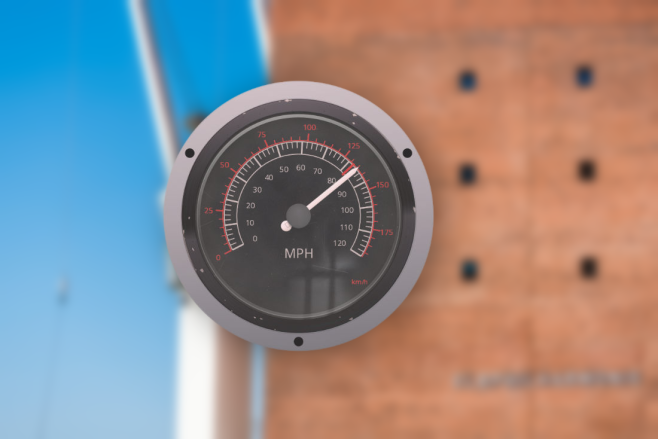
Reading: 84 (mph)
